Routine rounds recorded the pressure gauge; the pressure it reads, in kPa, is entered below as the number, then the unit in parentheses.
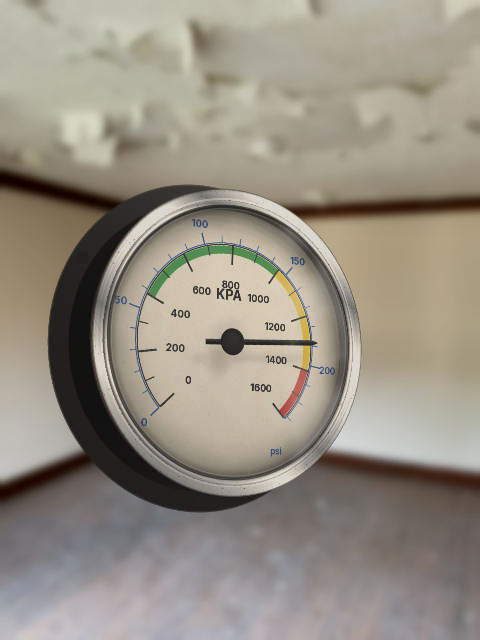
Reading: 1300 (kPa)
